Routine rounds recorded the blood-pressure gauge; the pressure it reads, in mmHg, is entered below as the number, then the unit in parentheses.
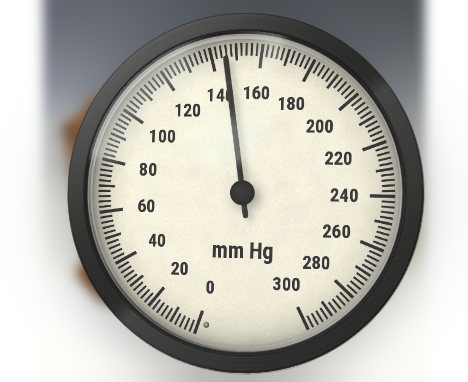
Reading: 146 (mmHg)
